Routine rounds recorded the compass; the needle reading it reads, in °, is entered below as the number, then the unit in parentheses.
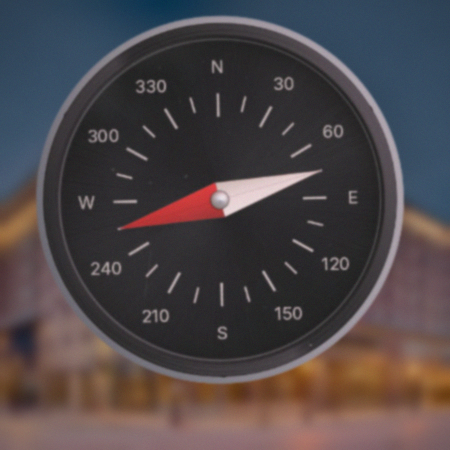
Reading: 255 (°)
